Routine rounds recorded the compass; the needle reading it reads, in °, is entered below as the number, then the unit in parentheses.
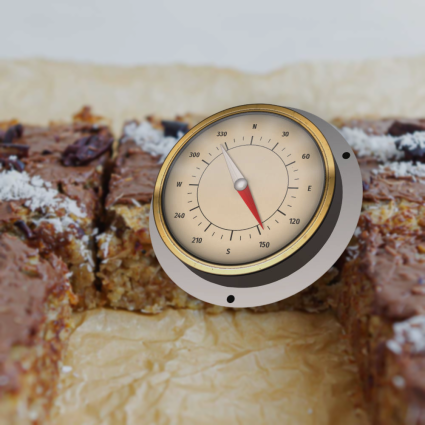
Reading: 145 (°)
